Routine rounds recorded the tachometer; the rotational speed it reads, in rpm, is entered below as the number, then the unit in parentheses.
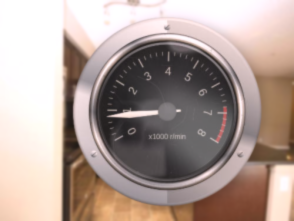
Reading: 800 (rpm)
